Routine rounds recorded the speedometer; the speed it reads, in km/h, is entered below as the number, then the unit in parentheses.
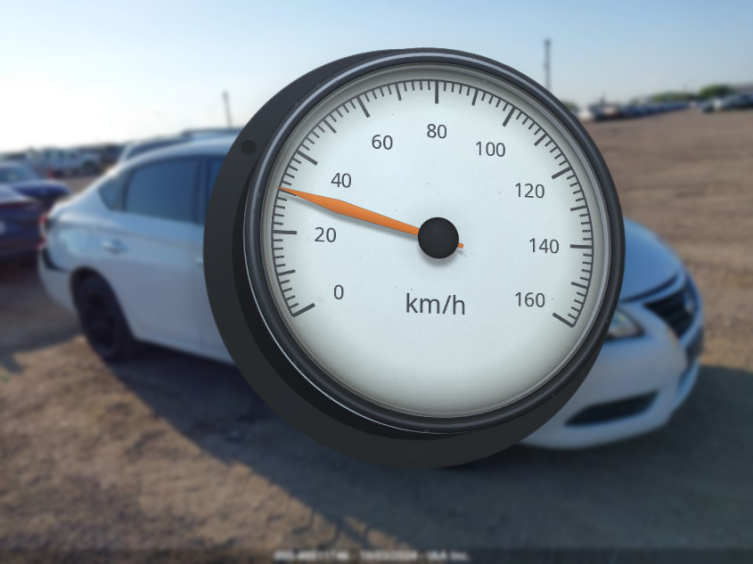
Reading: 30 (km/h)
